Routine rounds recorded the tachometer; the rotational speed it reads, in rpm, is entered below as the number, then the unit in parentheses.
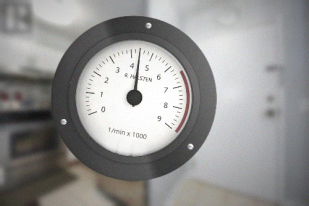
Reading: 4400 (rpm)
